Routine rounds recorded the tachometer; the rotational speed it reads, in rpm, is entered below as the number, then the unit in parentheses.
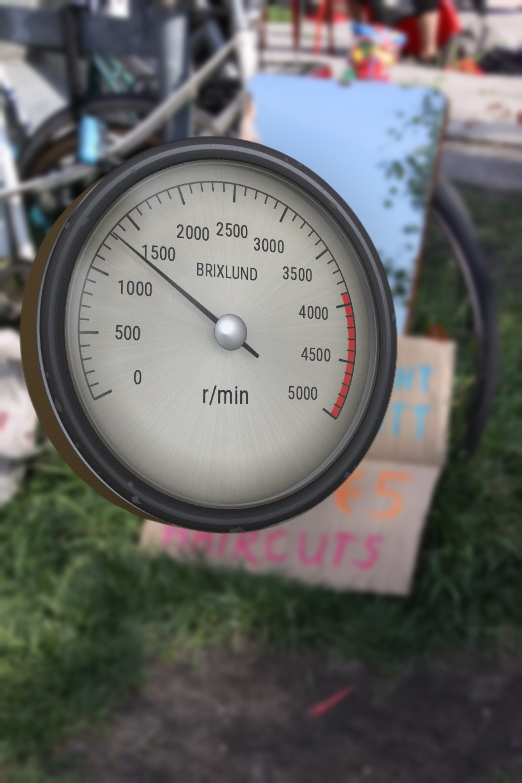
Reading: 1300 (rpm)
